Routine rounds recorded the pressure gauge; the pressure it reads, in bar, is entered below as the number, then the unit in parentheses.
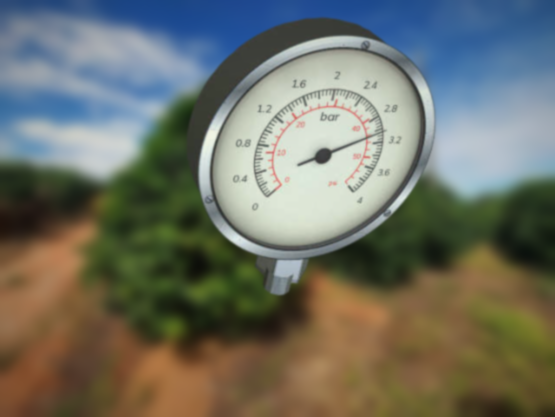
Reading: 3 (bar)
